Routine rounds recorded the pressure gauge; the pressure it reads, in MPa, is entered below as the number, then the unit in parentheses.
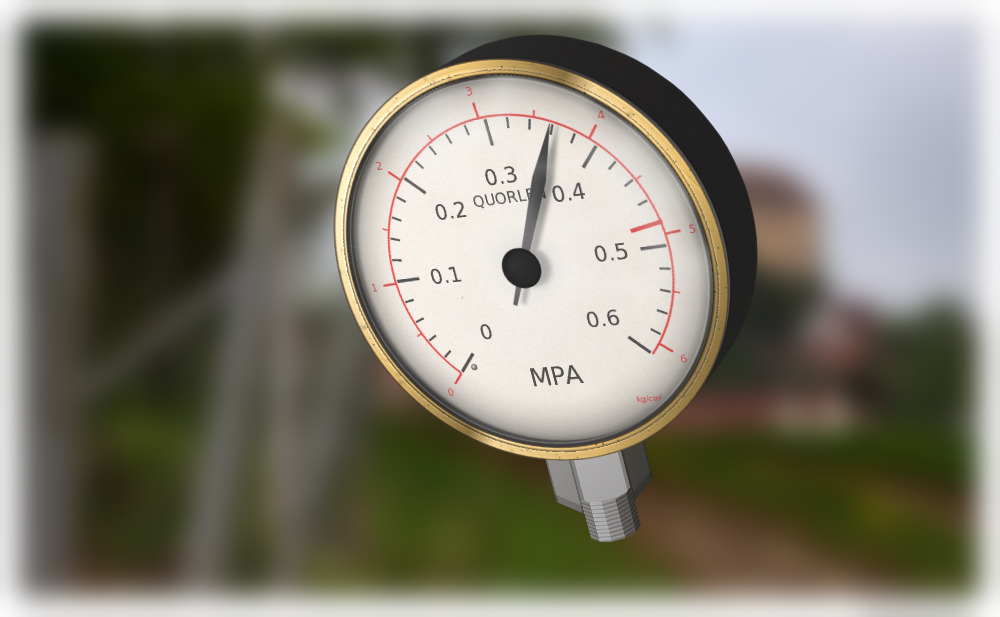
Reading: 0.36 (MPa)
